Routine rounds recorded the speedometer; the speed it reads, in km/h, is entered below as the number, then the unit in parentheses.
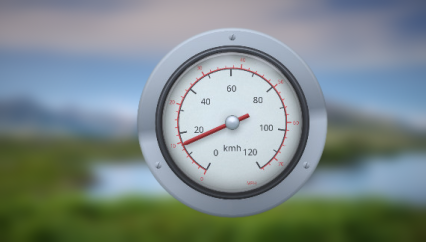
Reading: 15 (km/h)
